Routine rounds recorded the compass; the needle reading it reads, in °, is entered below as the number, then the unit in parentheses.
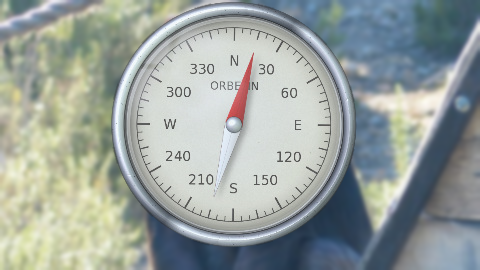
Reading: 15 (°)
